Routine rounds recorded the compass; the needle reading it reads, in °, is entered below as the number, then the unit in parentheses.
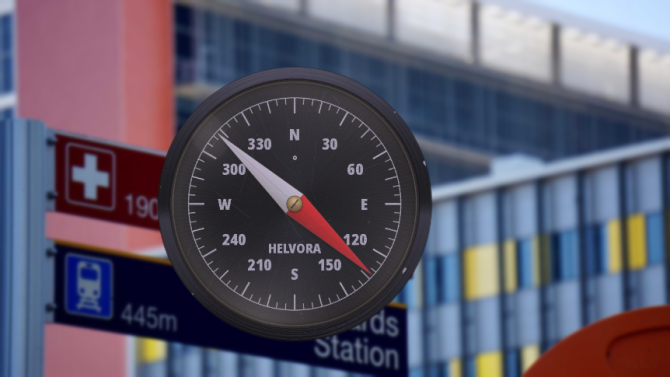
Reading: 132.5 (°)
